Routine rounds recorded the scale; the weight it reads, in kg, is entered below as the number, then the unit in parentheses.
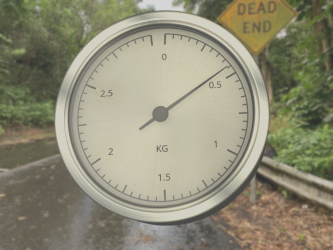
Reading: 0.45 (kg)
